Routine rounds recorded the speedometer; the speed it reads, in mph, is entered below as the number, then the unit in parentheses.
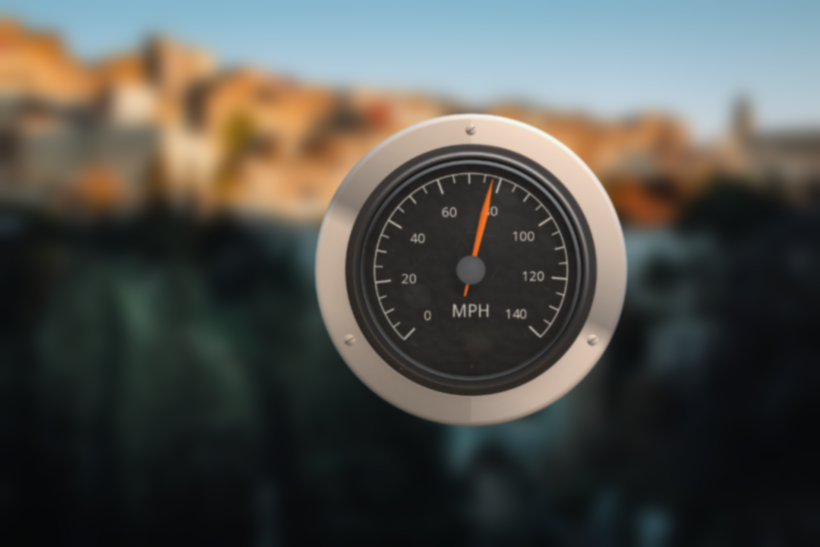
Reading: 77.5 (mph)
